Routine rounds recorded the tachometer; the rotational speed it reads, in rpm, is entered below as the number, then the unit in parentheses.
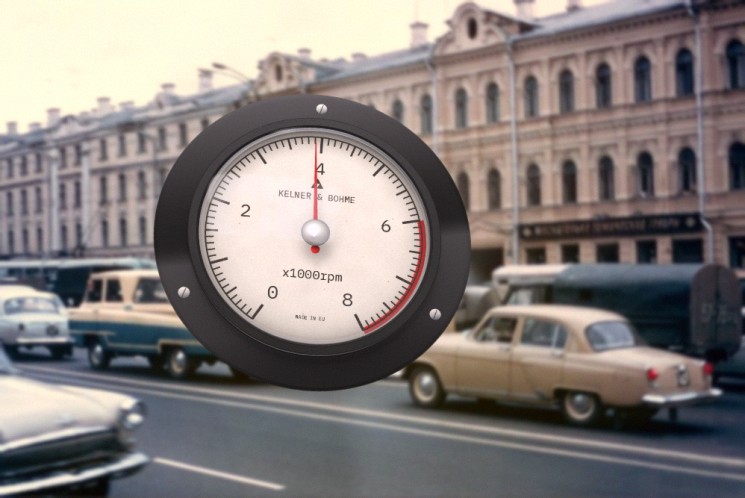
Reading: 3900 (rpm)
